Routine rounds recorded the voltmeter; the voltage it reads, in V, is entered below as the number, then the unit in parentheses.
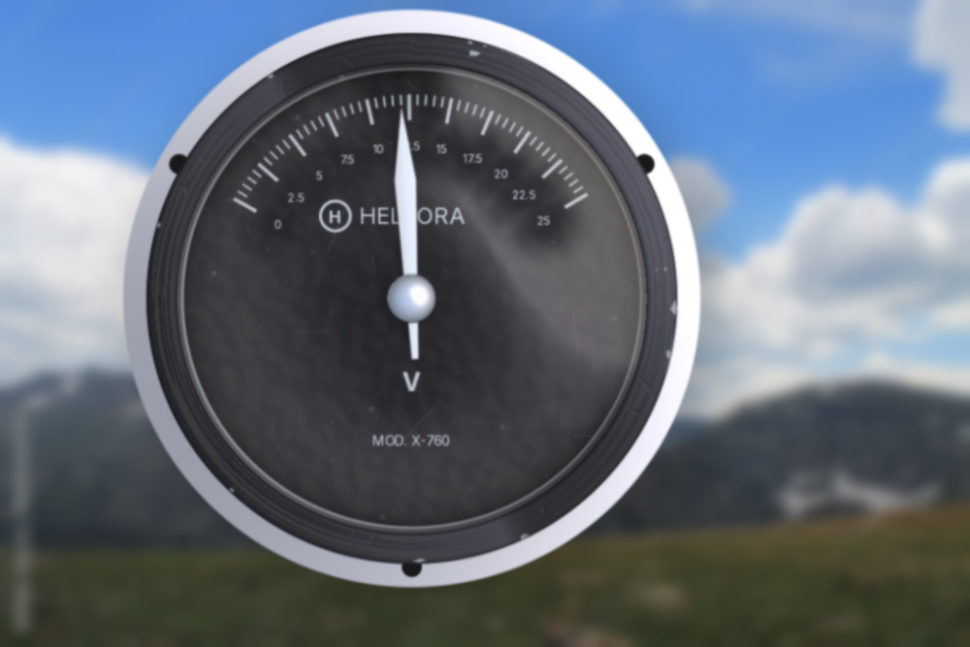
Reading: 12 (V)
